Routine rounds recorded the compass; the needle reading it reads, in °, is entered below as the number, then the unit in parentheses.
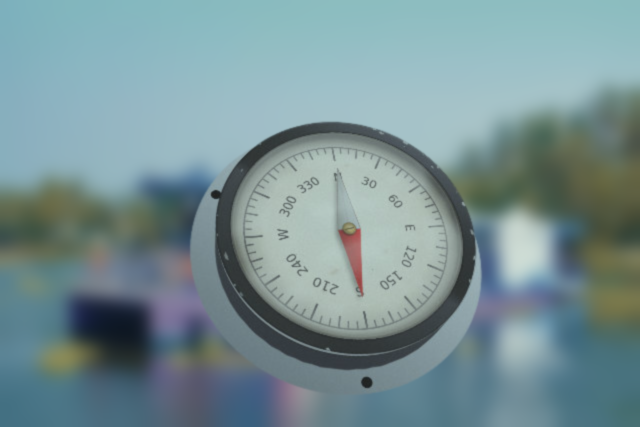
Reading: 180 (°)
